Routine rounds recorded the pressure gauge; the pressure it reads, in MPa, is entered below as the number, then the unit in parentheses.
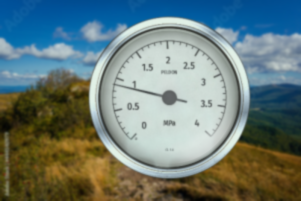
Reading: 0.9 (MPa)
